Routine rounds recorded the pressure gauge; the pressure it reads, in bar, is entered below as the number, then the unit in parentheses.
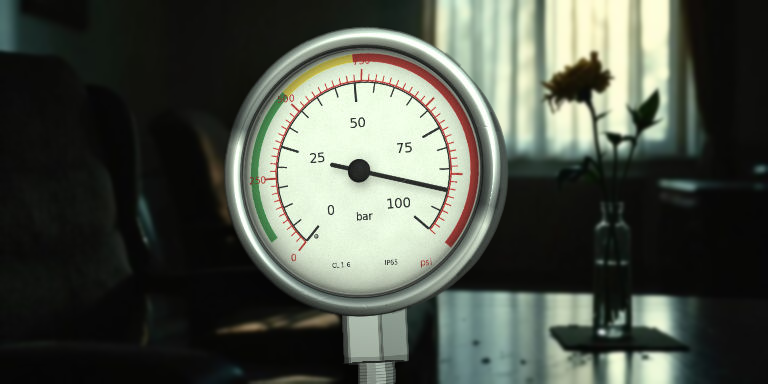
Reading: 90 (bar)
